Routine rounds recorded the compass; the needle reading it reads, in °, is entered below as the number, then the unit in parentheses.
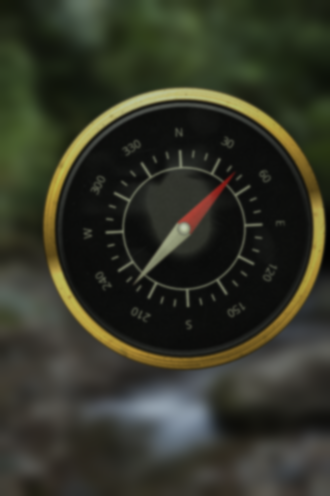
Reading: 45 (°)
